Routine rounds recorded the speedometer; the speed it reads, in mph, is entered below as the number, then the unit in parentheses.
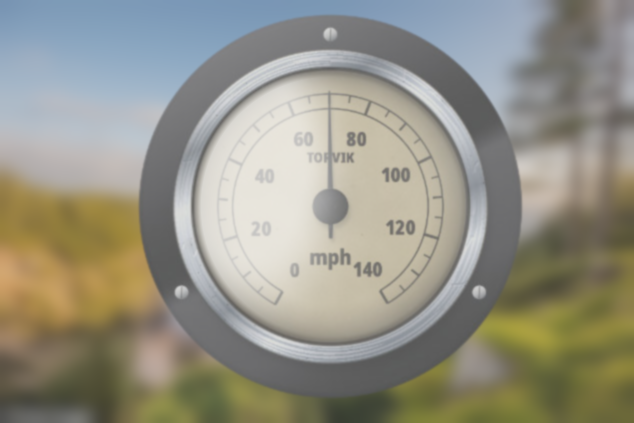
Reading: 70 (mph)
